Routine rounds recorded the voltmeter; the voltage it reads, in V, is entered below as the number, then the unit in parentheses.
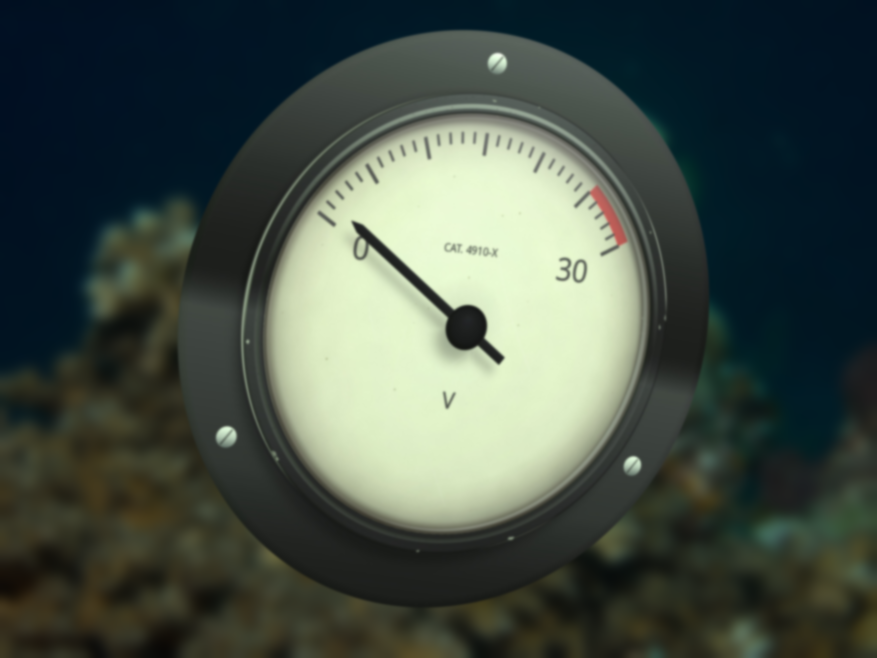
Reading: 1 (V)
